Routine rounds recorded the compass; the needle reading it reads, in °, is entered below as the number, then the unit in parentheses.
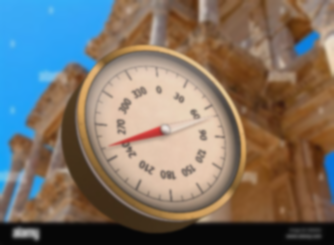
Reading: 250 (°)
